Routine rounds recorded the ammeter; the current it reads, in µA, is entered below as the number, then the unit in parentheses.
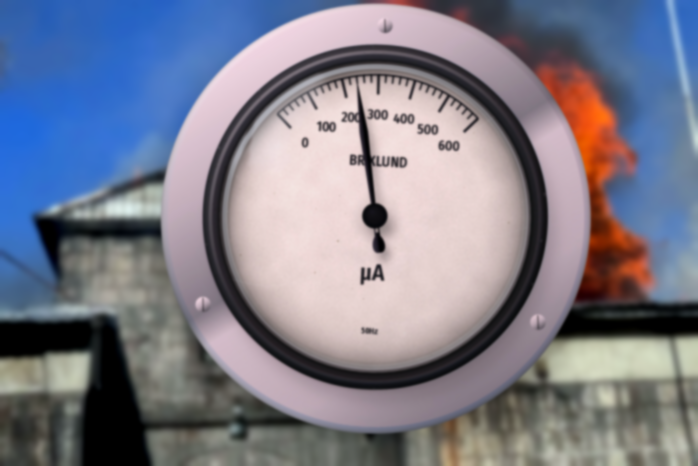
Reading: 240 (µA)
